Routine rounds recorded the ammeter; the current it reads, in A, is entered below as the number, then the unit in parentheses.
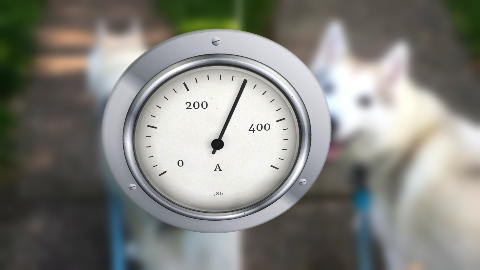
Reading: 300 (A)
